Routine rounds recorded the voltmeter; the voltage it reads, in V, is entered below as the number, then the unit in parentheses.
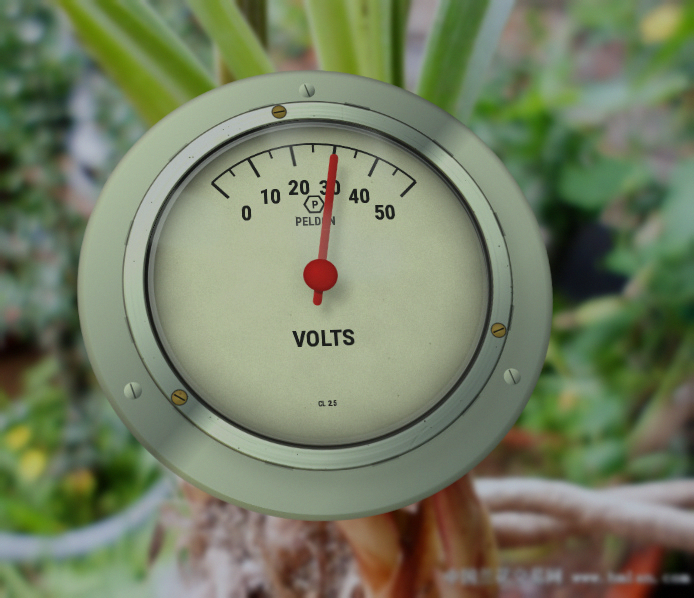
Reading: 30 (V)
